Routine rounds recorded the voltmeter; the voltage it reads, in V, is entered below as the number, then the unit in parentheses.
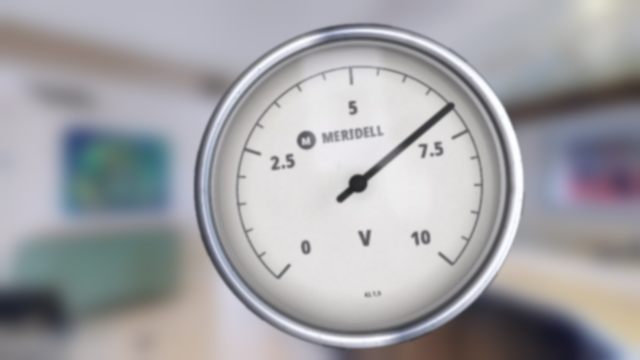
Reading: 7 (V)
